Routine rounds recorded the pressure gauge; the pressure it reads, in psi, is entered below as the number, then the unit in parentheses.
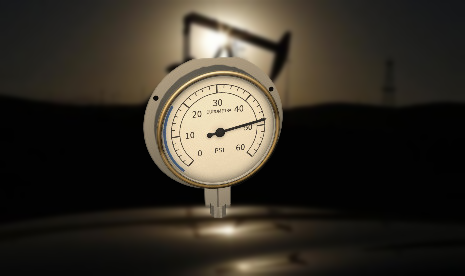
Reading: 48 (psi)
